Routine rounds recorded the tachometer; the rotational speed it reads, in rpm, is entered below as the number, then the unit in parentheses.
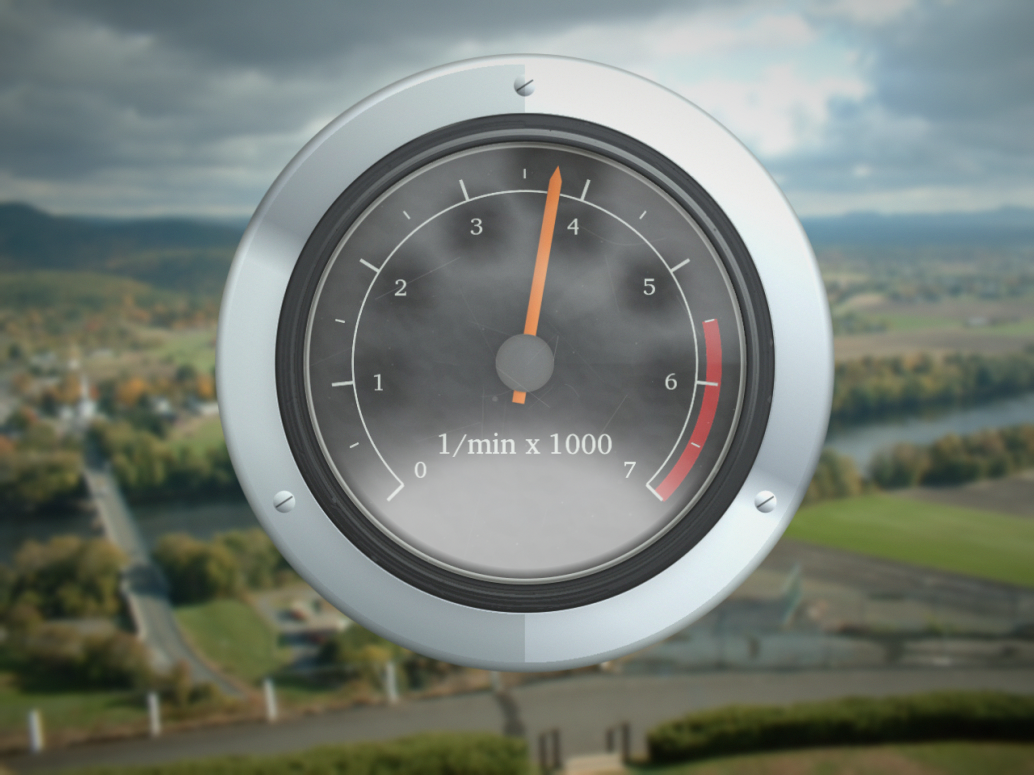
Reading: 3750 (rpm)
